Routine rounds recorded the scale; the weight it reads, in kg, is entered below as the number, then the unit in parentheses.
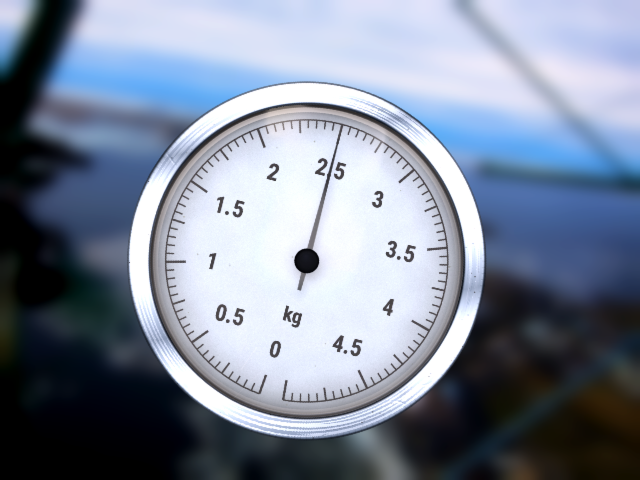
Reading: 2.5 (kg)
